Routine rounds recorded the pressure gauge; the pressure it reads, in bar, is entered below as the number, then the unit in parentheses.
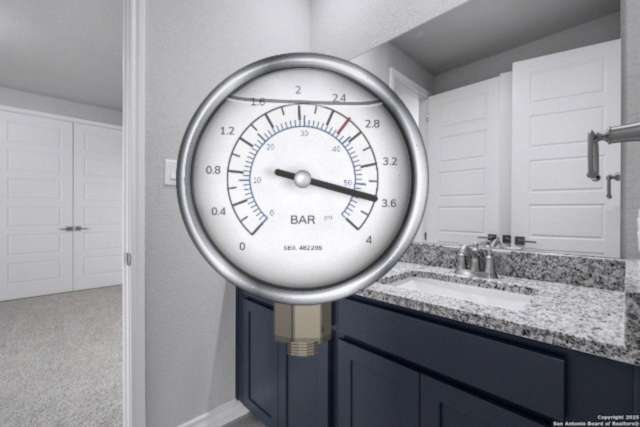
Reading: 3.6 (bar)
